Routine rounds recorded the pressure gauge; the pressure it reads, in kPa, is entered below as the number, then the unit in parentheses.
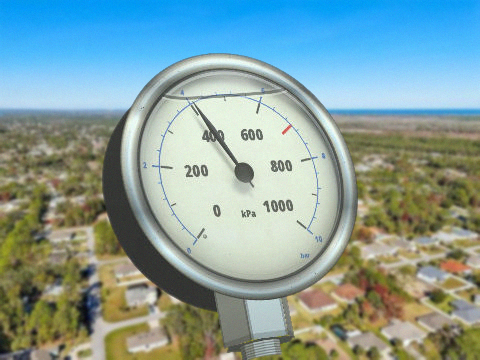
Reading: 400 (kPa)
